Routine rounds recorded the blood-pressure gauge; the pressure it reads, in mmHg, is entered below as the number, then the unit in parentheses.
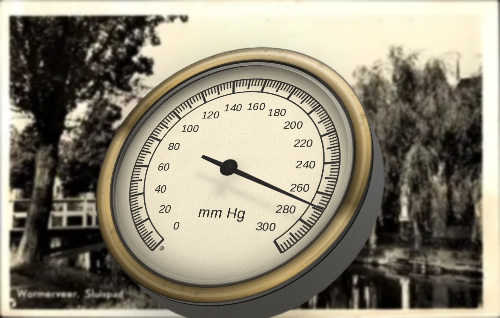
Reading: 270 (mmHg)
